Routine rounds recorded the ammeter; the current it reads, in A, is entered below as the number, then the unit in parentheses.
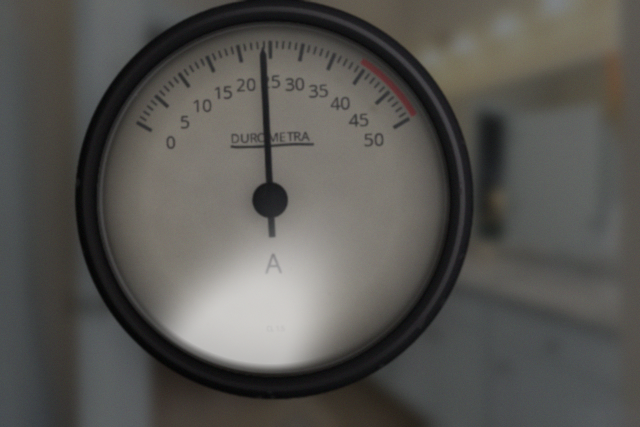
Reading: 24 (A)
